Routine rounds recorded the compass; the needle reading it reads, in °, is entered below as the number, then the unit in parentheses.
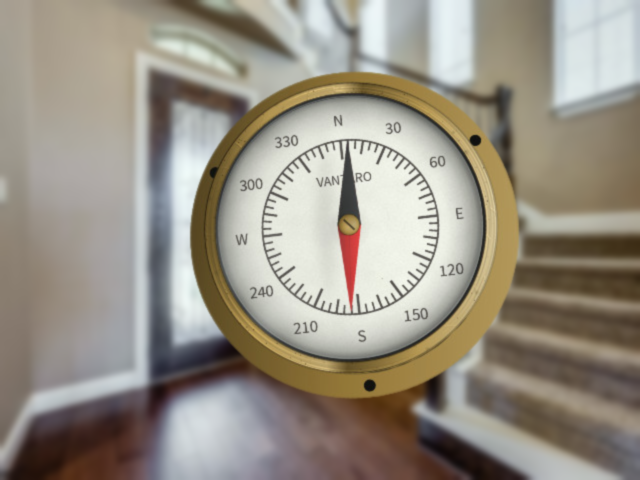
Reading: 185 (°)
